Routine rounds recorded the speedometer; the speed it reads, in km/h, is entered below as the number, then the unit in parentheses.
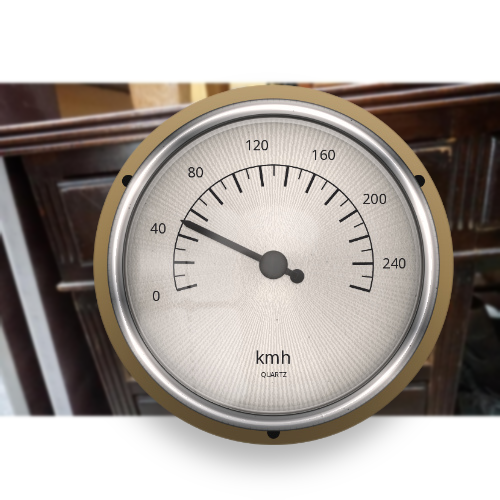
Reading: 50 (km/h)
